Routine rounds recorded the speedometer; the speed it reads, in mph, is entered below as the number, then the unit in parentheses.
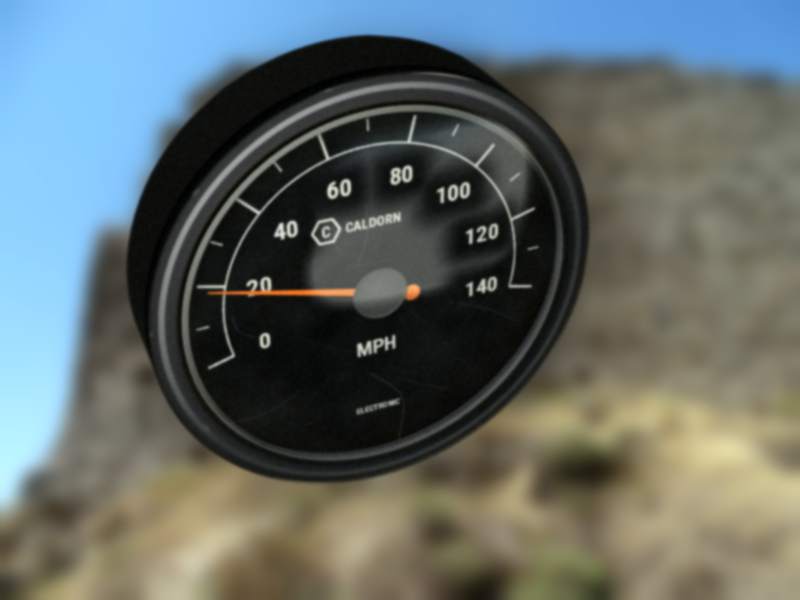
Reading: 20 (mph)
